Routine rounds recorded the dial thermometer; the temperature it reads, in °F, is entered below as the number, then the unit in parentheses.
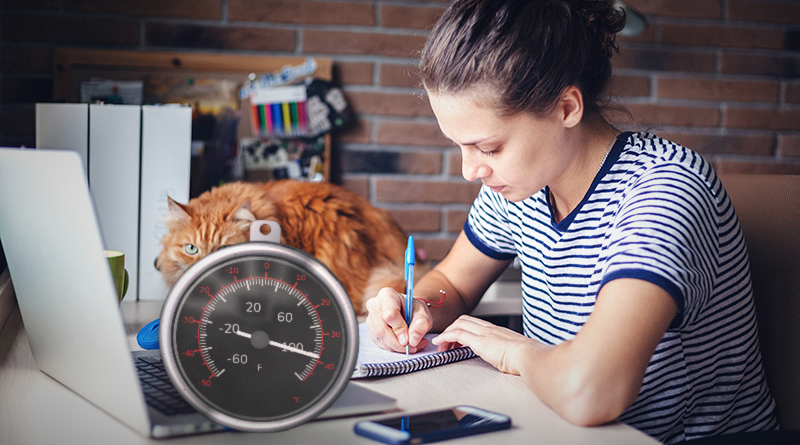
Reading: 100 (°F)
